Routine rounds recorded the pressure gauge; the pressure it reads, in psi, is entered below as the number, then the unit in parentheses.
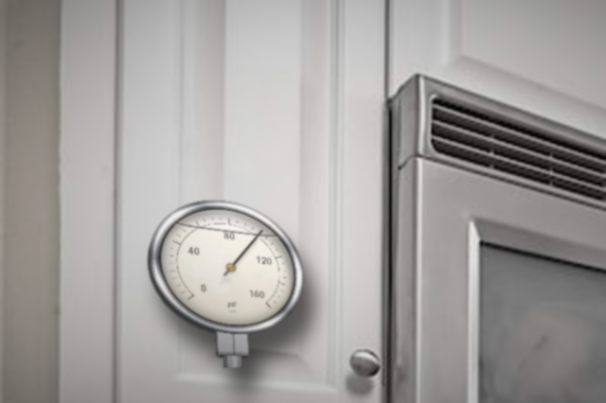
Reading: 100 (psi)
